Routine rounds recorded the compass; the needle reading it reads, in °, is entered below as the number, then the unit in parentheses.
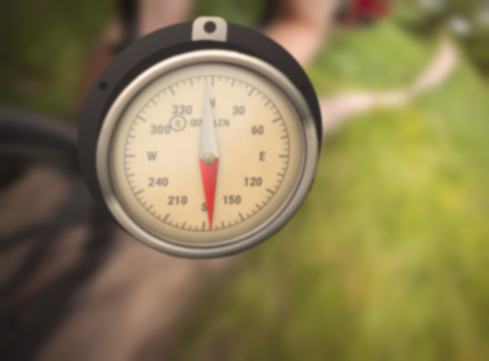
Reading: 175 (°)
